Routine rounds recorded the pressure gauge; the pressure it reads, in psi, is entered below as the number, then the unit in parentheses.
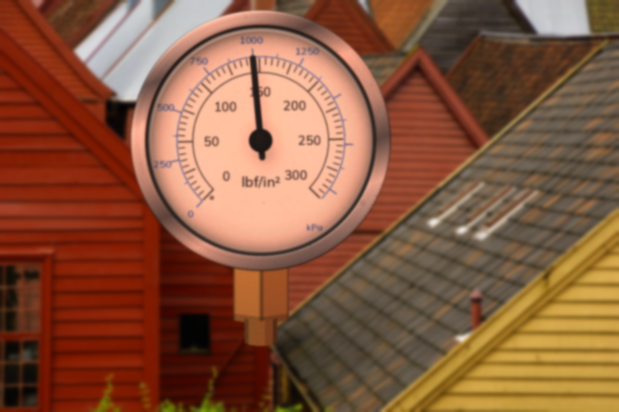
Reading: 145 (psi)
